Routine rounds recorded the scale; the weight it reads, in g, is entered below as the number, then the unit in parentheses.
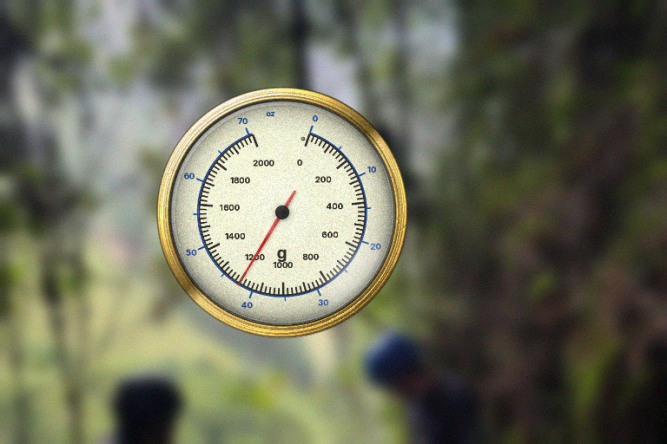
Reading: 1200 (g)
